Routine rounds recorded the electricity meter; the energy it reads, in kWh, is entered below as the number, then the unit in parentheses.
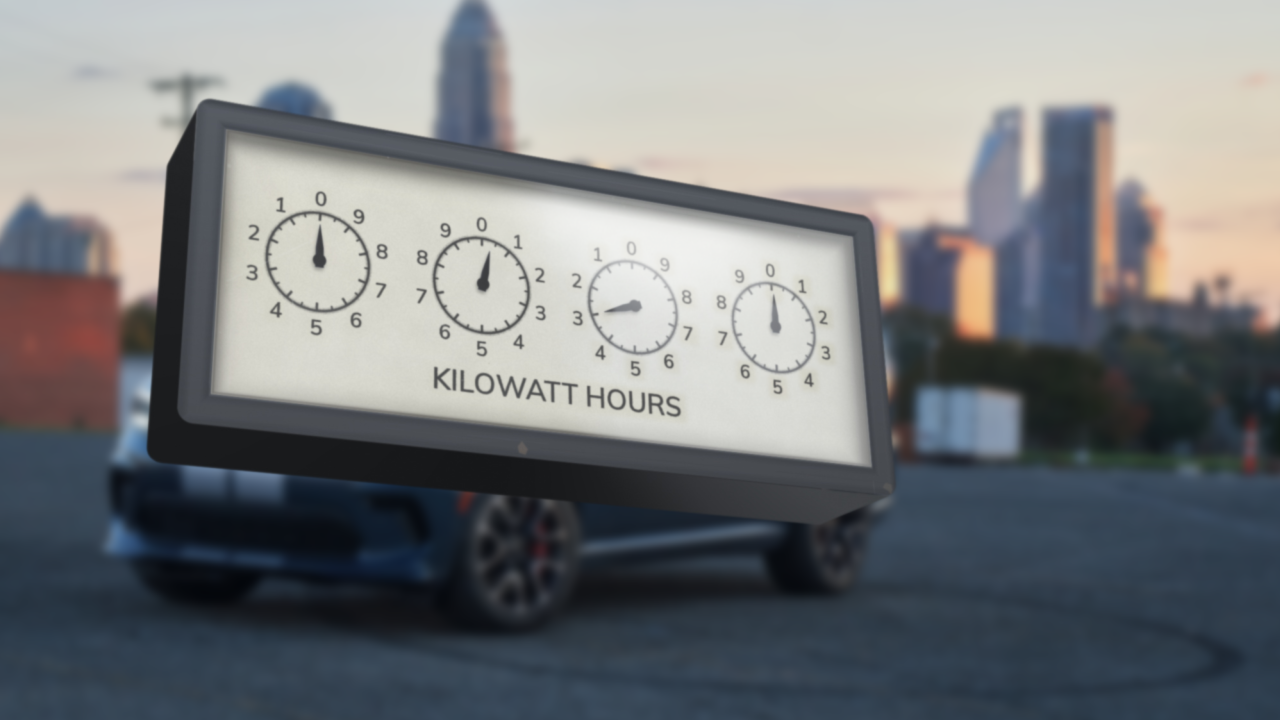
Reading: 30 (kWh)
